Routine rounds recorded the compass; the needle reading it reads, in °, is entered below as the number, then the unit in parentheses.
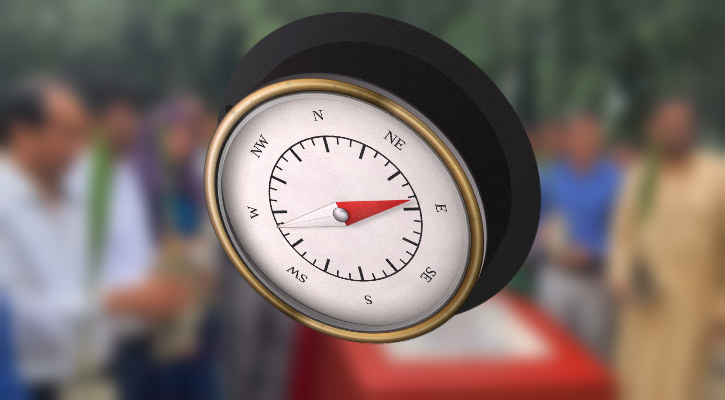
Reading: 80 (°)
